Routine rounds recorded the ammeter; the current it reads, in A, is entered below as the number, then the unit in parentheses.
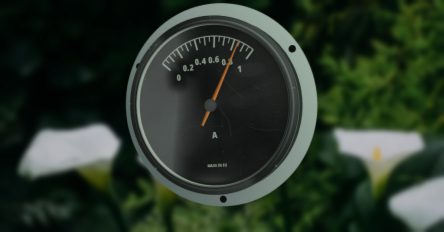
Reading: 0.85 (A)
